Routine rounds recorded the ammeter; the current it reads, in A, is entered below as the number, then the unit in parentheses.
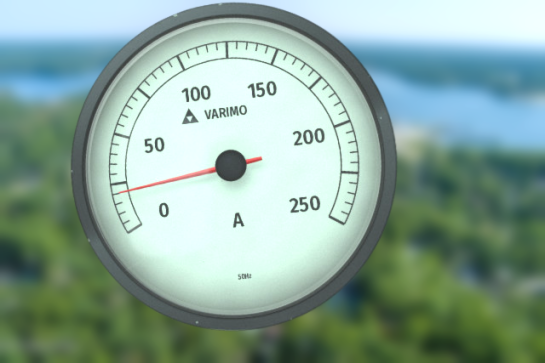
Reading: 20 (A)
